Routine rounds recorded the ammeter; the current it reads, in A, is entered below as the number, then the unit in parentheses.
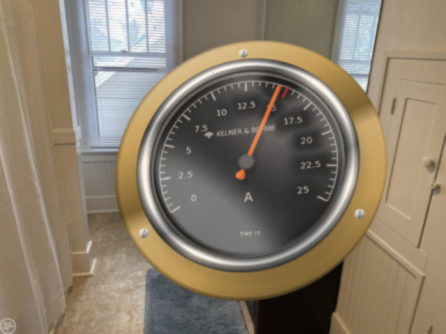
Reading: 15 (A)
